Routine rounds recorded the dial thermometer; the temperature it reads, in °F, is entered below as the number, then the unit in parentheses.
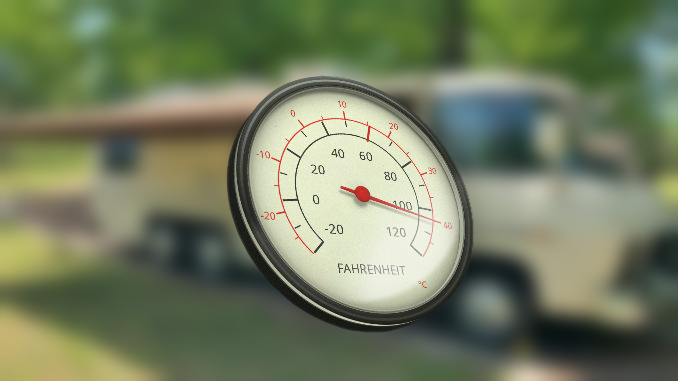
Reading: 105 (°F)
